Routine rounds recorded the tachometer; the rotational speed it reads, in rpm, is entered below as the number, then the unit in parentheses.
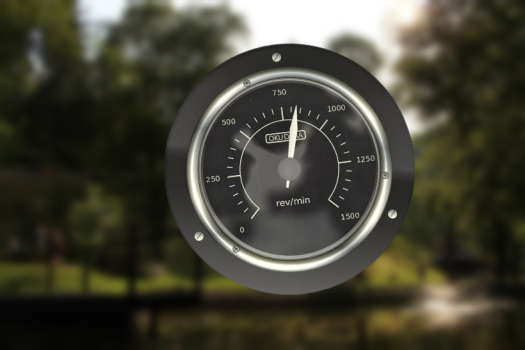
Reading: 825 (rpm)
